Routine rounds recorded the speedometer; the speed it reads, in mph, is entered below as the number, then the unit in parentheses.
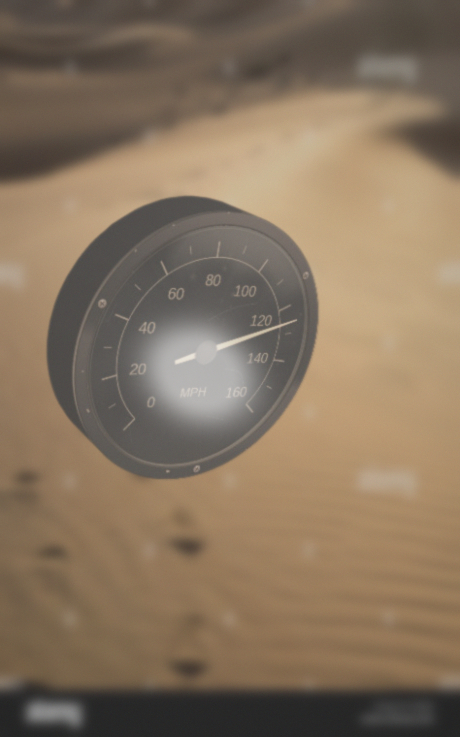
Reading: 125 (mph)
